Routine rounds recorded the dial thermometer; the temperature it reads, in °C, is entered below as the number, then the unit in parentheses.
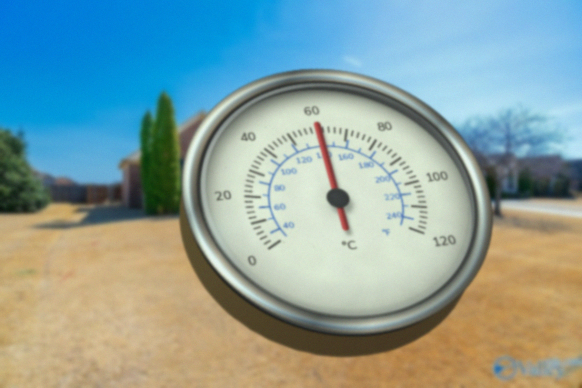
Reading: 60 (°C)
